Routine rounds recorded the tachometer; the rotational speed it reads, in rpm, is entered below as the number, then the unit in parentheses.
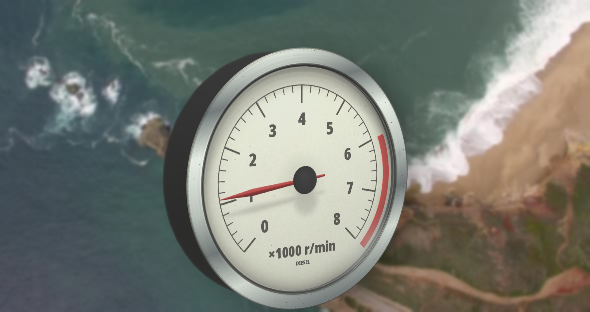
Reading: 1100 (rpm)
